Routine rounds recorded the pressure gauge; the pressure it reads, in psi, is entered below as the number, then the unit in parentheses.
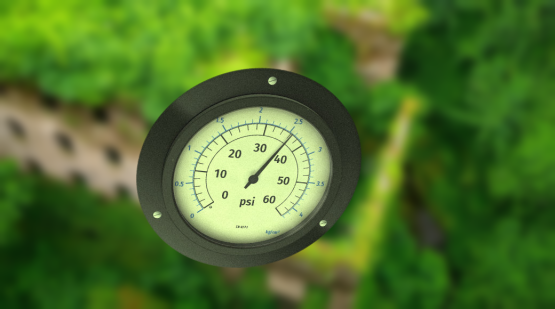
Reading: 36 (psi)
